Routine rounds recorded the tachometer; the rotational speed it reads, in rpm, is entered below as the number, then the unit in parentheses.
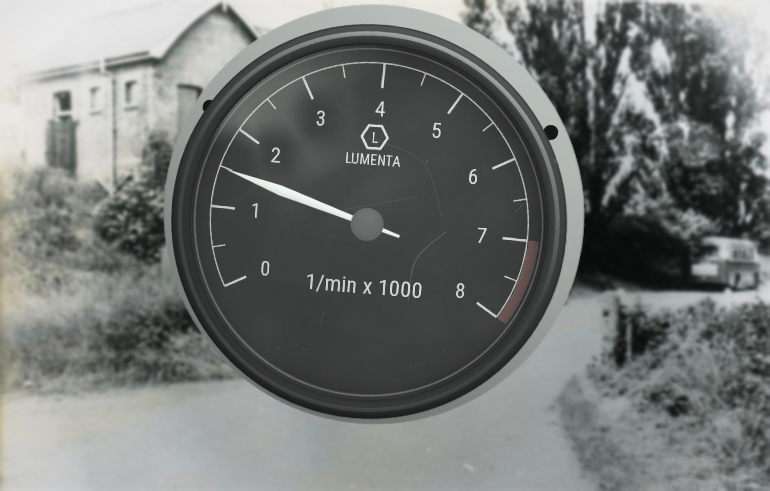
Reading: 1500 (rpm)
